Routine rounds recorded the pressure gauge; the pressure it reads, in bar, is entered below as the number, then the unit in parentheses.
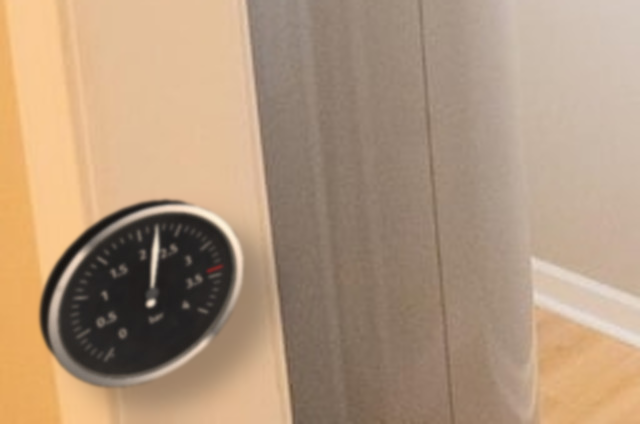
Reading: 2.2 (bar)
